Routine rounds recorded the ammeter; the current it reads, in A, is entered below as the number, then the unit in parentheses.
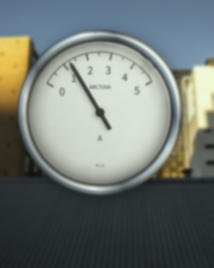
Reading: 1.25 (A)
